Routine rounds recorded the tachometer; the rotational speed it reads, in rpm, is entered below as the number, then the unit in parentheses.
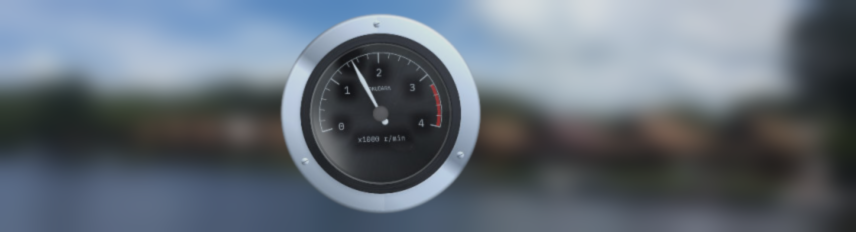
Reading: 1500 (rpm)
